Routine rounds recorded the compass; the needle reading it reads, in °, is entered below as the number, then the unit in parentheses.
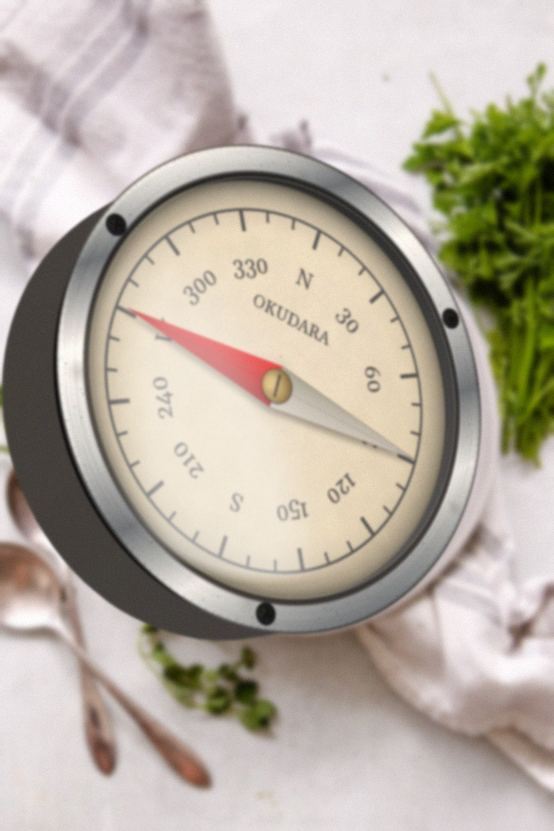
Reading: 270 (°)
